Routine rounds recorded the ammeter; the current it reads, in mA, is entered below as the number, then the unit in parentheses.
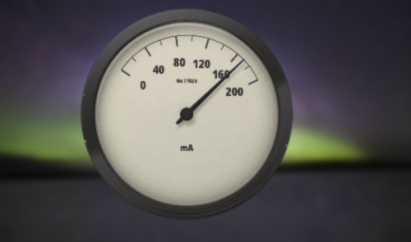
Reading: 170 (mA)
